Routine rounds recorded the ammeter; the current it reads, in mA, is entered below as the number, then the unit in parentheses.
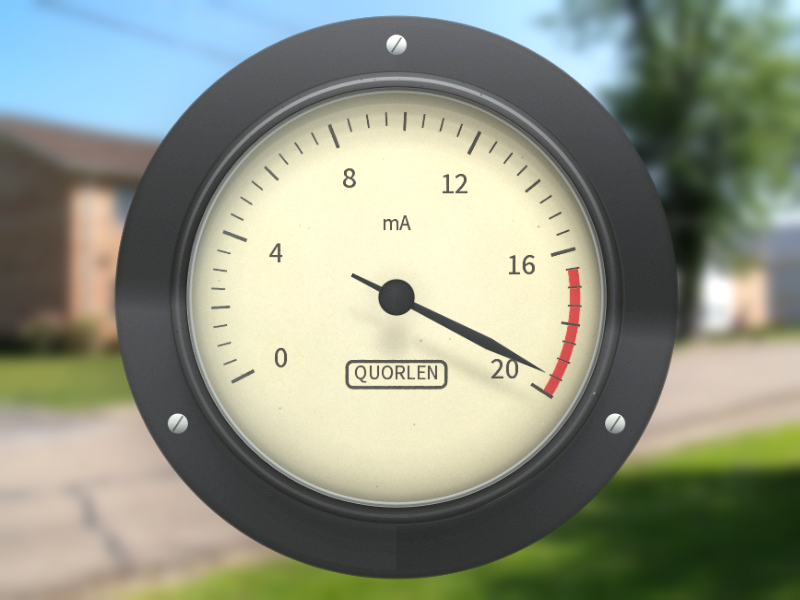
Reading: 19.5 (mA)
